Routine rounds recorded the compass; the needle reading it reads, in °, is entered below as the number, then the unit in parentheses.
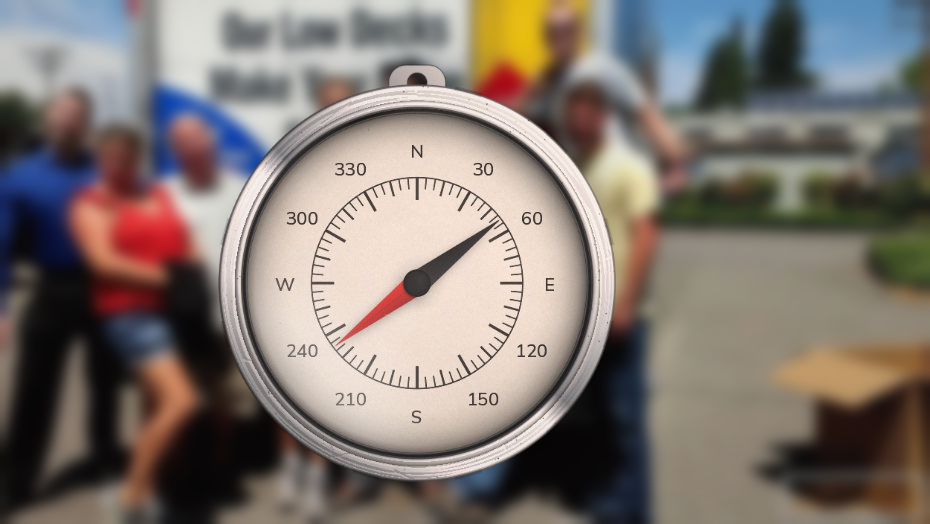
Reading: 232.5 (°)
